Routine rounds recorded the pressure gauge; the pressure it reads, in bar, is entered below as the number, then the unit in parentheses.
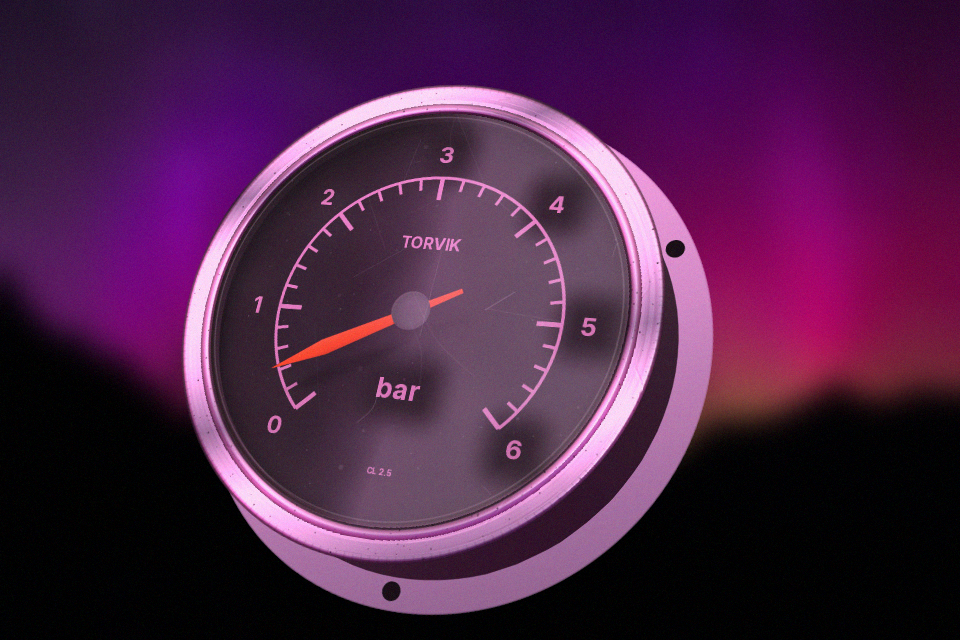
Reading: 0.4 (bar)
